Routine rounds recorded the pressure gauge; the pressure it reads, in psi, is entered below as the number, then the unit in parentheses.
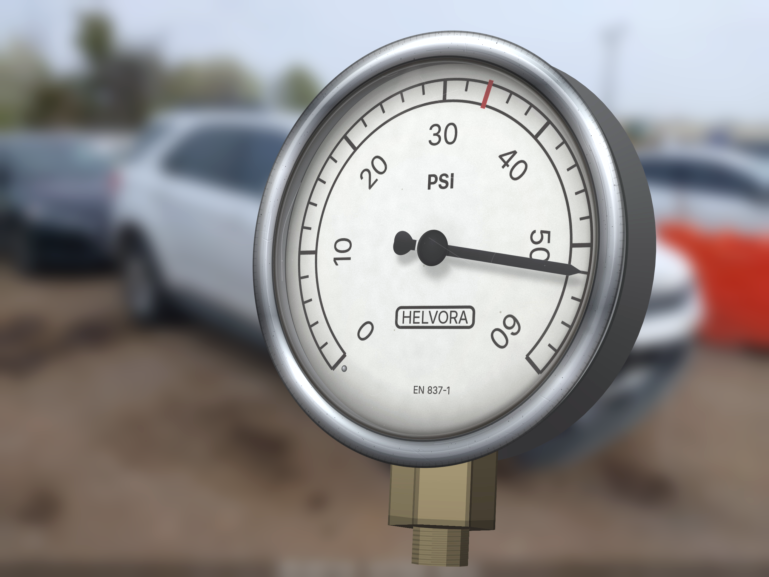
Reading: 52 (psi)
